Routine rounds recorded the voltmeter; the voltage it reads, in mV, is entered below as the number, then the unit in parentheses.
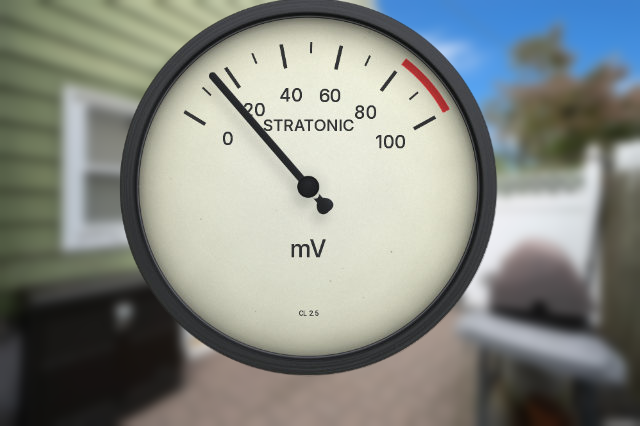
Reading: 15 (mV)
